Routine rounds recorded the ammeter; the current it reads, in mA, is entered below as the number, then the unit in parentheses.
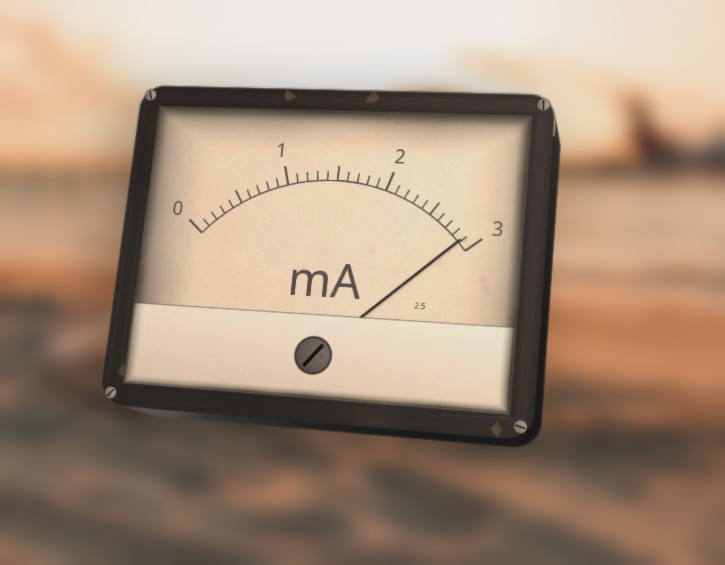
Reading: 2.9 (mA)
